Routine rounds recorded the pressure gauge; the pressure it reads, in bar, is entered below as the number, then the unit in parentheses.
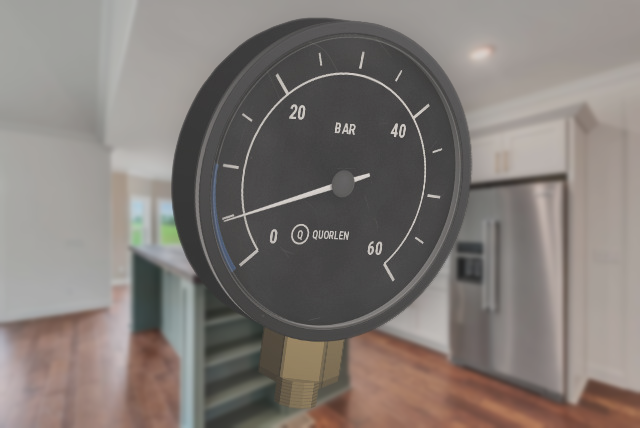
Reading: 5 (bar)
